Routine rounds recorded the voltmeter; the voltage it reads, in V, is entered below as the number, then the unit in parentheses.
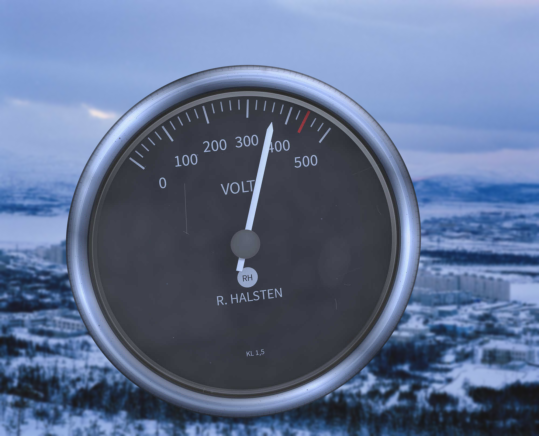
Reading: 360 (V)
